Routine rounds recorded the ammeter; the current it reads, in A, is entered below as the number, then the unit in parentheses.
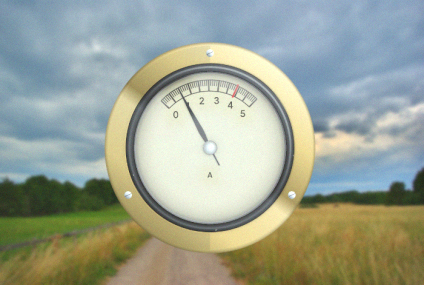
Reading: 1 (A)
